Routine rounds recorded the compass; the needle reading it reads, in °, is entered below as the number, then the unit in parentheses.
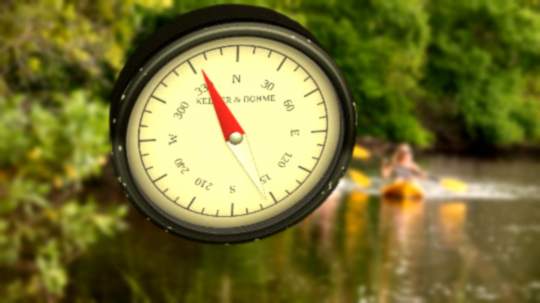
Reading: 335 (°)
